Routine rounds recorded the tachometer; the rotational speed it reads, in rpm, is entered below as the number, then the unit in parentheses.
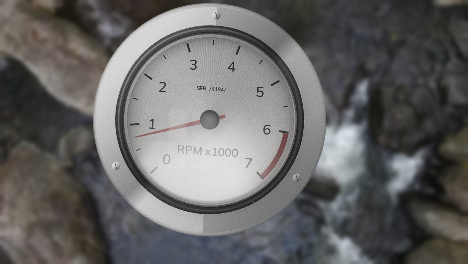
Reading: 750 (rpm)
